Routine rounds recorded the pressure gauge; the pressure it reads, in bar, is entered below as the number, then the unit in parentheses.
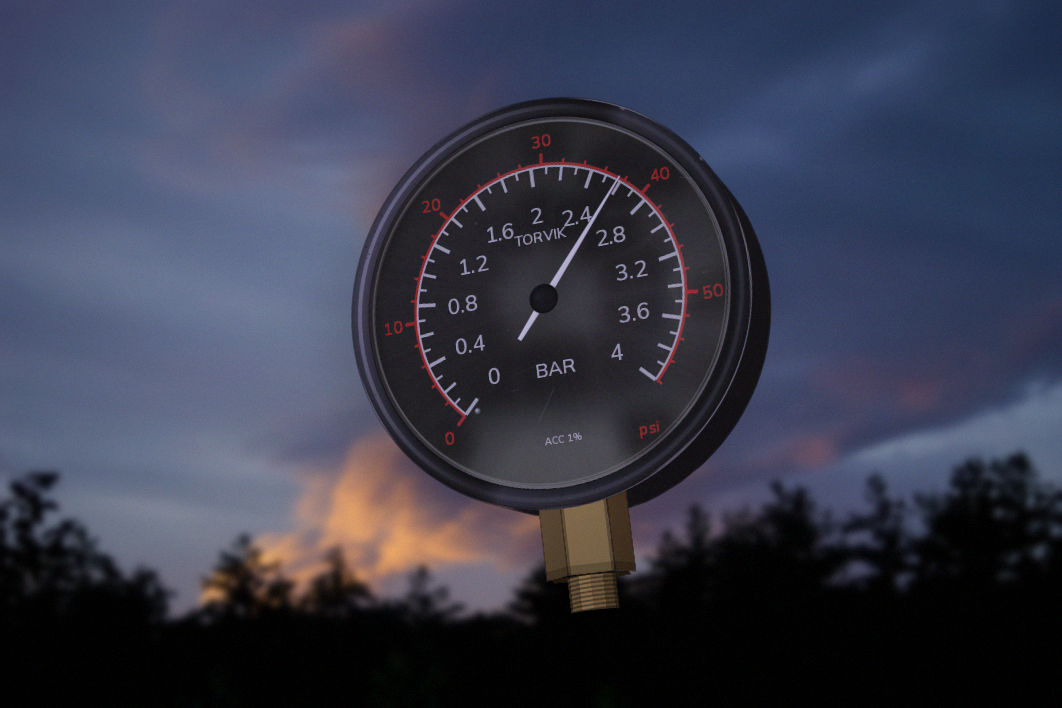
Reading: 2.6 (bar)
